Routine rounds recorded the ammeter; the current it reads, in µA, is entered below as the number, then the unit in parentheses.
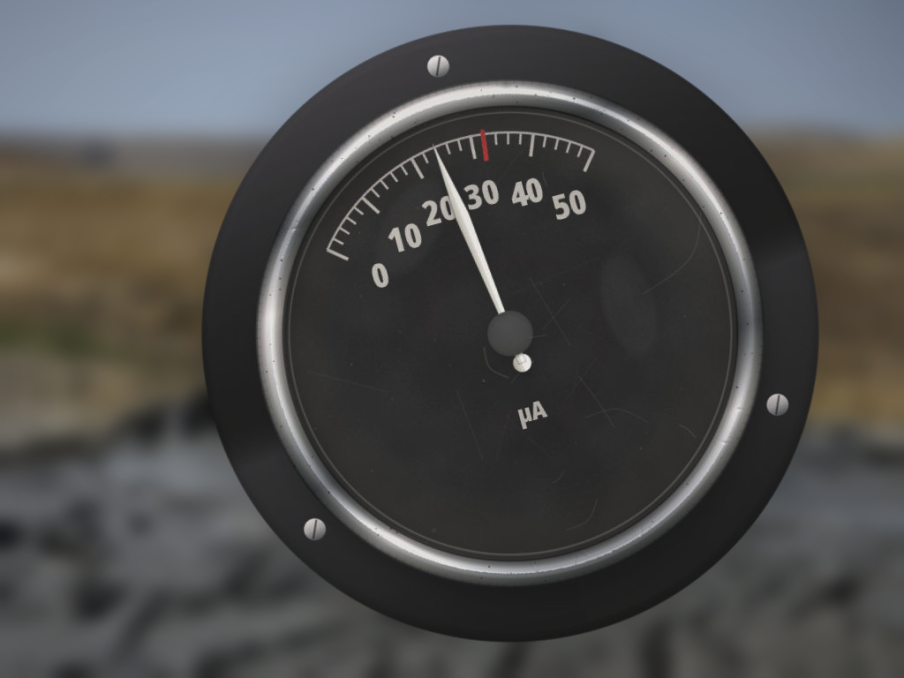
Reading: 24 (µA)
